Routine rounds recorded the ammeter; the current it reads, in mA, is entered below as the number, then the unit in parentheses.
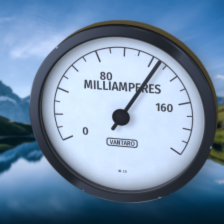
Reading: 125 (mA)
